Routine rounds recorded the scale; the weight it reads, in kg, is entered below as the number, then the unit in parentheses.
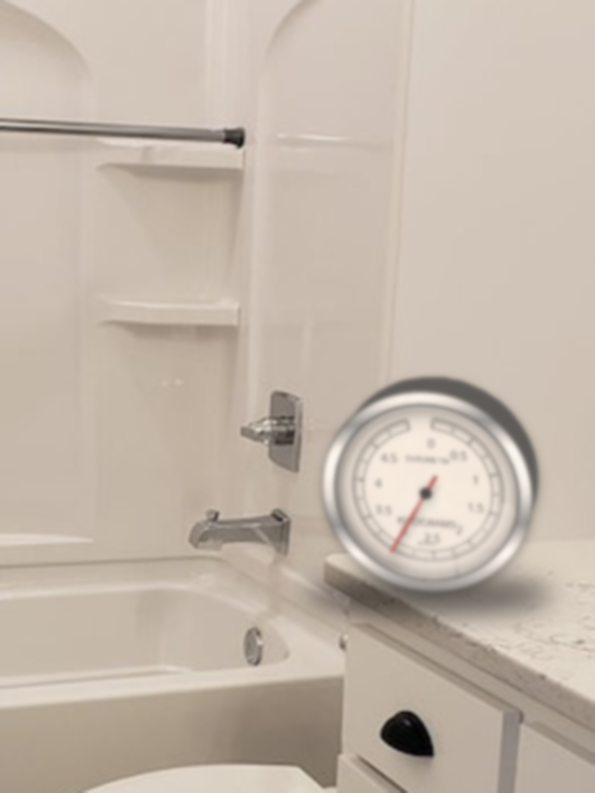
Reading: 3 (kg)
